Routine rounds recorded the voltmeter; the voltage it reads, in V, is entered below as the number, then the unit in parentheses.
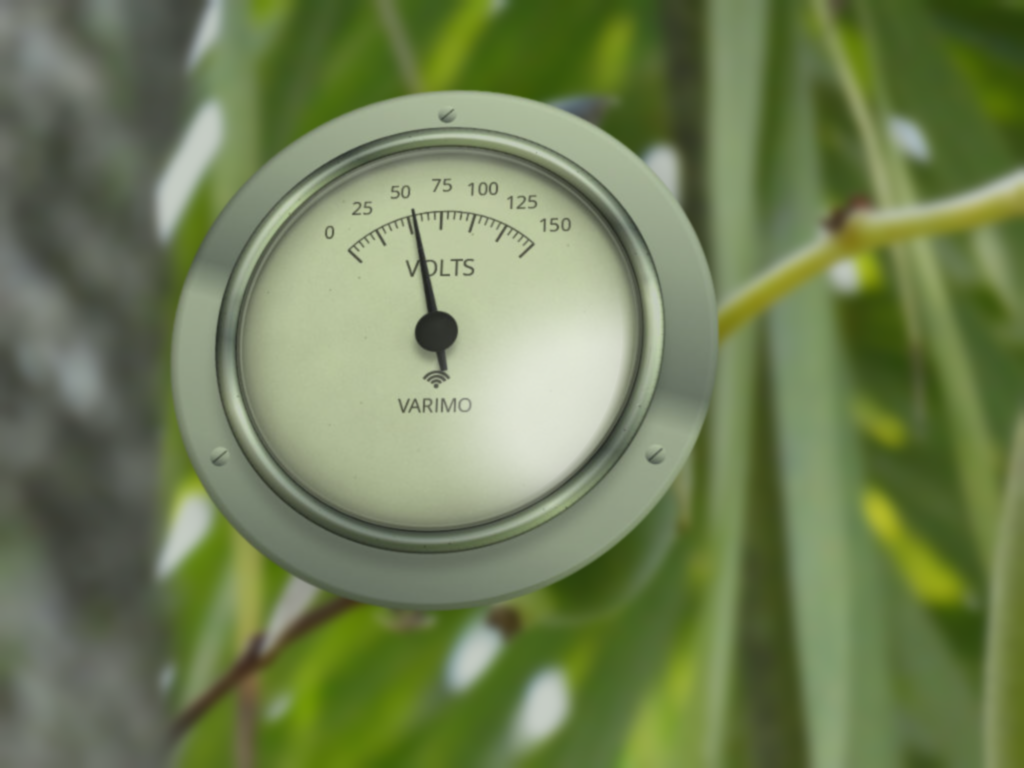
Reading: 55 (V)
